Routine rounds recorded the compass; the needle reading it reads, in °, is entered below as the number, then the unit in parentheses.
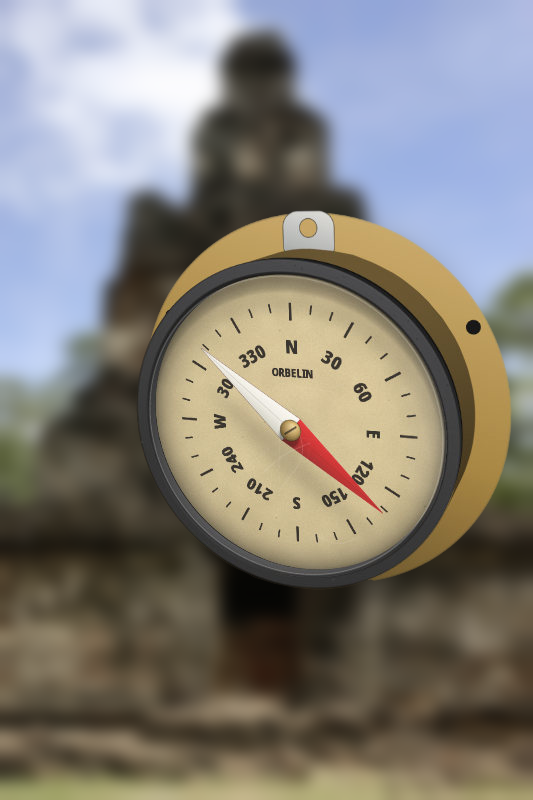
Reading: 130 (°)
